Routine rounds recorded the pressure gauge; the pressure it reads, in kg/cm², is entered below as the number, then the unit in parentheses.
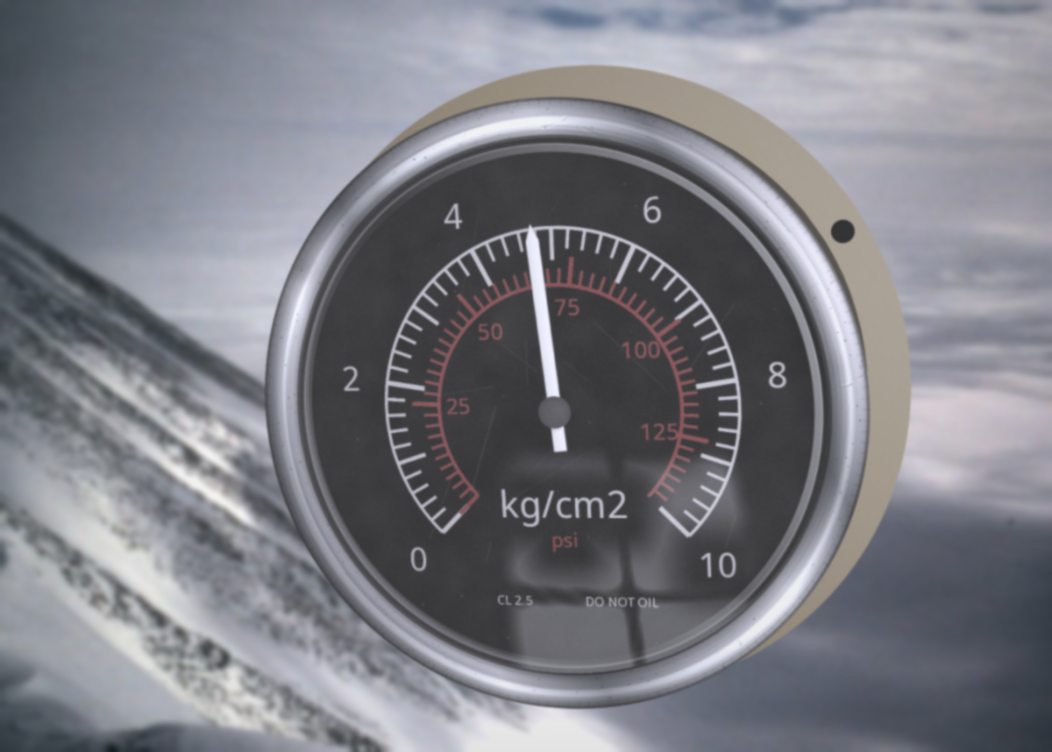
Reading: 4.8 (kg/cm²)
